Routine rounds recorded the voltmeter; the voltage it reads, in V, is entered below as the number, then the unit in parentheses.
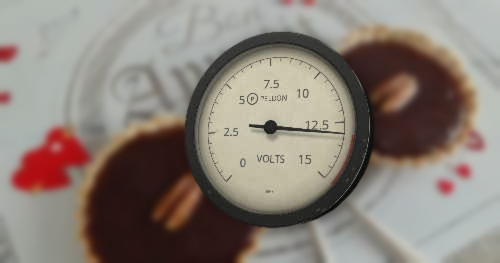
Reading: 13 (V)
